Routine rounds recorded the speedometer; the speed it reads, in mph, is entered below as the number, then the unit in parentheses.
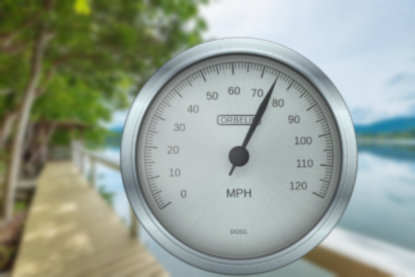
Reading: 75 (mph)
